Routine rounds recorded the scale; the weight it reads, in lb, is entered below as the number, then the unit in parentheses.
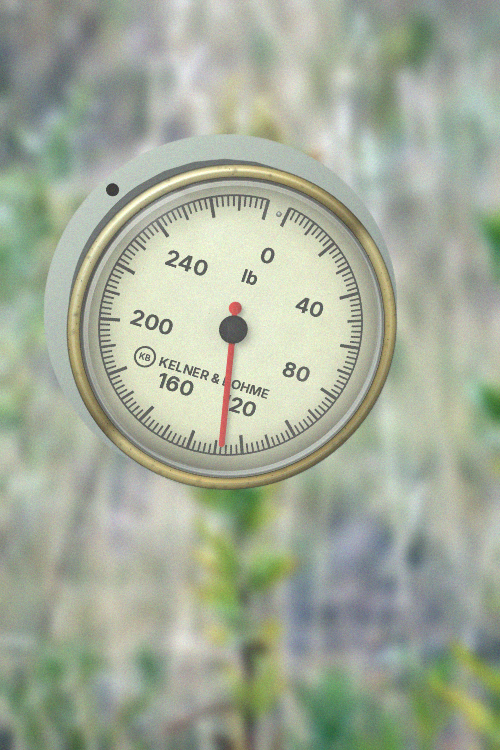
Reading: 128 (lb)
